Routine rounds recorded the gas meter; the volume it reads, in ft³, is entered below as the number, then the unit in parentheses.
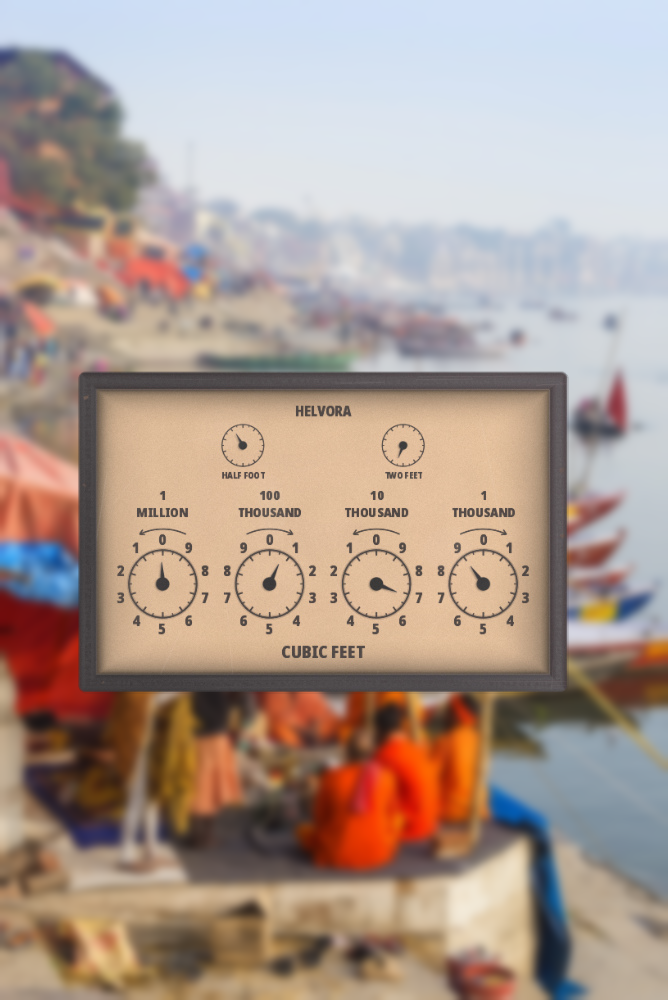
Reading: 6900 (ft³)
